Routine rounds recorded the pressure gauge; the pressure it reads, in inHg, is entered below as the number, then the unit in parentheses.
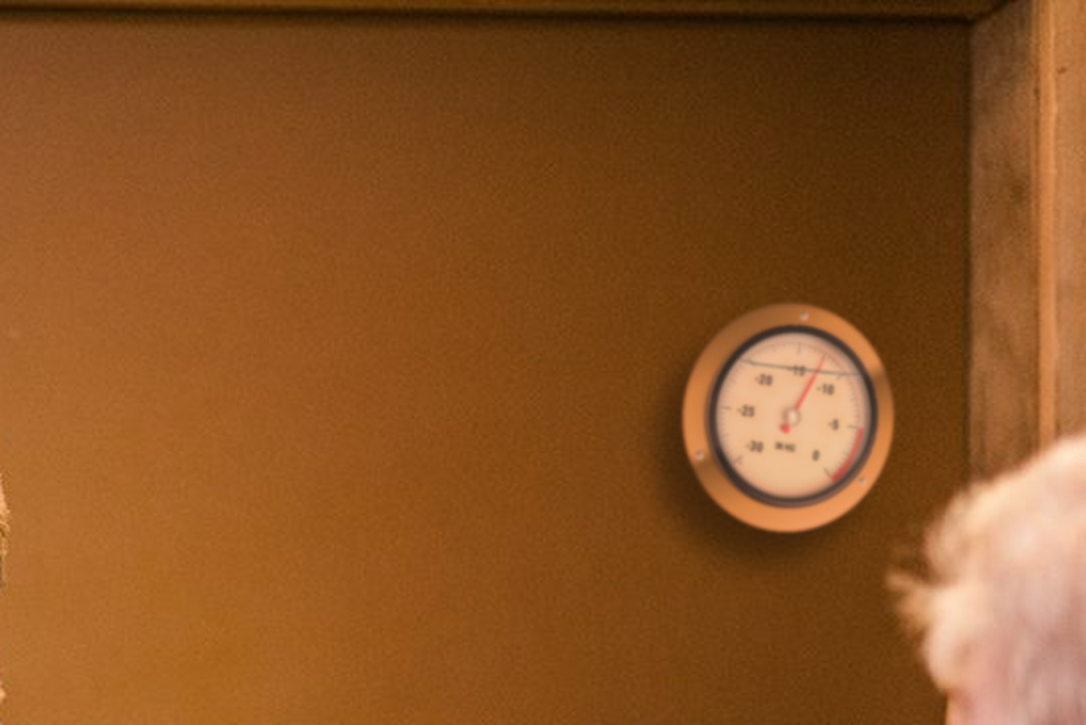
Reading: -12.5 (inHg)
